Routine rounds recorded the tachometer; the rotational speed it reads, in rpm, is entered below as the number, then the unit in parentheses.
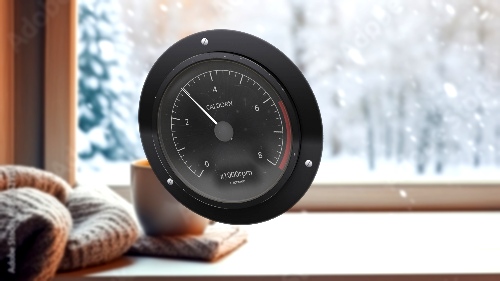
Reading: 3000 (rpm)
